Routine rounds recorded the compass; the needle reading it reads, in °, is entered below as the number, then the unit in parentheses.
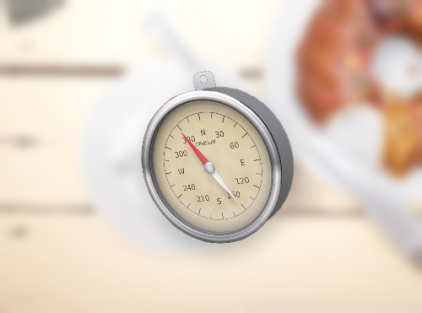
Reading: 330 (°)
